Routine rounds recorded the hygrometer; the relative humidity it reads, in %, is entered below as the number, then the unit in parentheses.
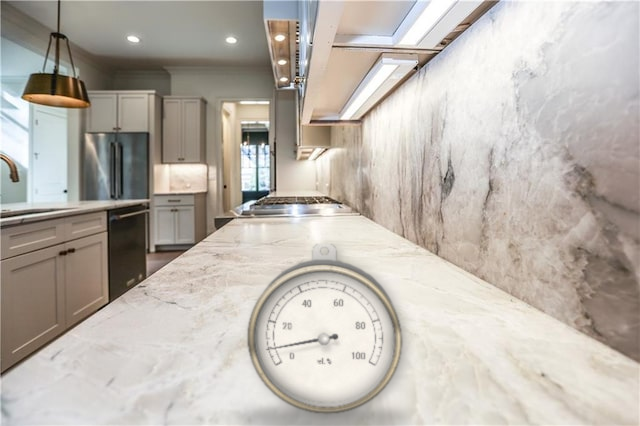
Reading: 8 (%)
